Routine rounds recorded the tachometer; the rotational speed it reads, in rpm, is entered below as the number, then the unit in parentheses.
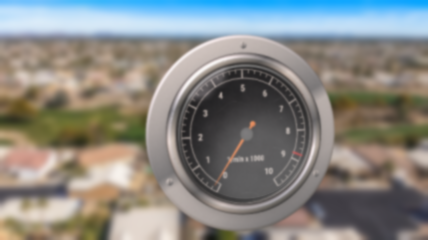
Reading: 200 (rpm)
